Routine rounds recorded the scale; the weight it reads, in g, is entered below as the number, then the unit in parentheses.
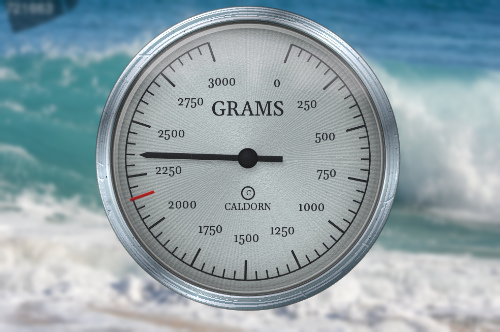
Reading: 2350 (g)
